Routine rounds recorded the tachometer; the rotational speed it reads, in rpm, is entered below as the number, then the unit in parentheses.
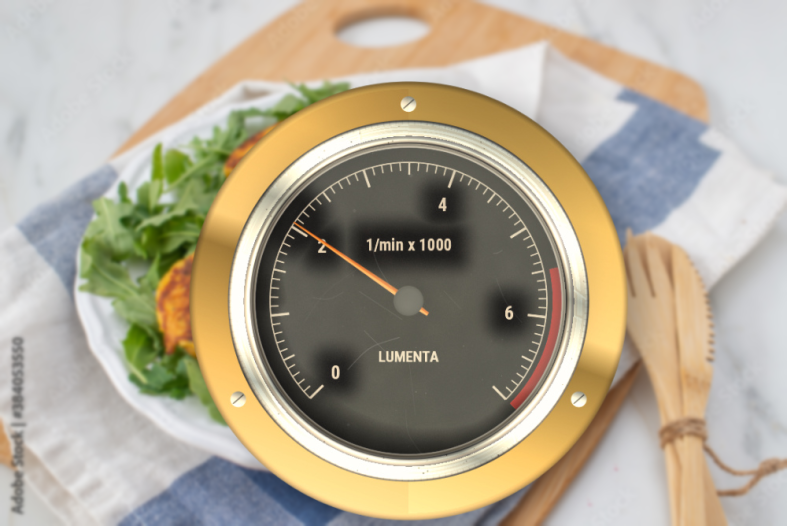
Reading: 2050 (rpm)
